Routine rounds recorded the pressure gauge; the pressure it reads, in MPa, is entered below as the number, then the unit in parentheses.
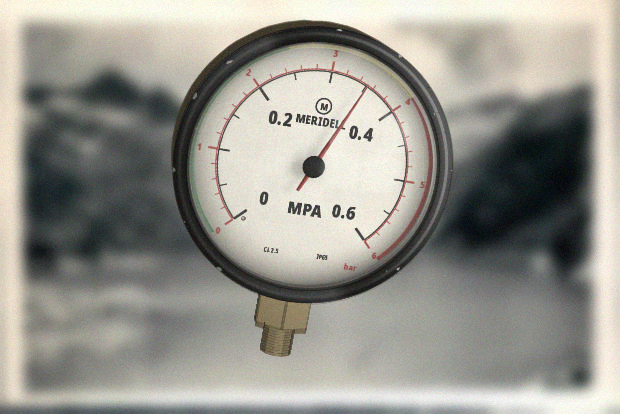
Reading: 0.35 (MPa)
